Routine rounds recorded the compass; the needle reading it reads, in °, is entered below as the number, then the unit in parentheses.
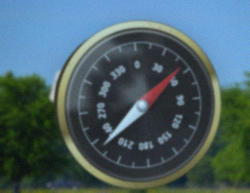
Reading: 52.5 (°)
